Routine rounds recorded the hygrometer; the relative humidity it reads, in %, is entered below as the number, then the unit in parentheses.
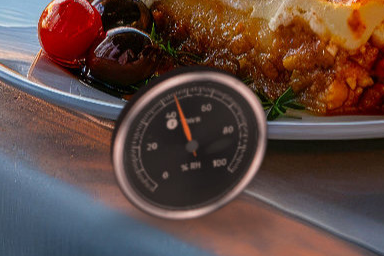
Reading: 45 (%)
